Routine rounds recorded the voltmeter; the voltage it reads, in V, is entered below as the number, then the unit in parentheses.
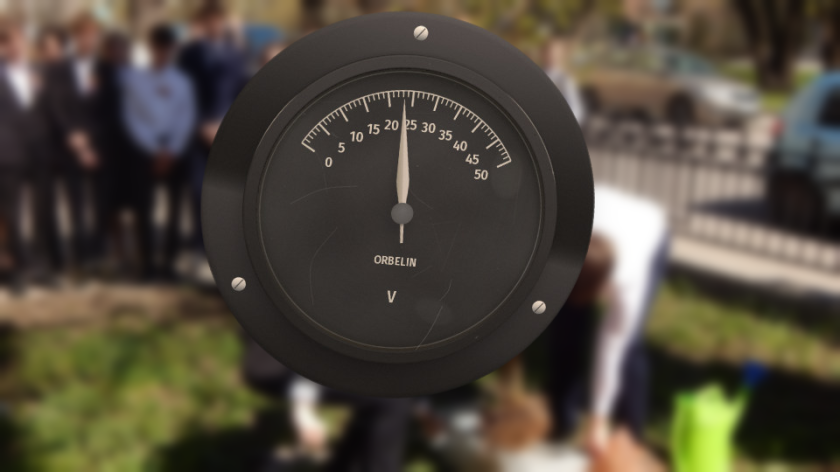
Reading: 23 (V)
